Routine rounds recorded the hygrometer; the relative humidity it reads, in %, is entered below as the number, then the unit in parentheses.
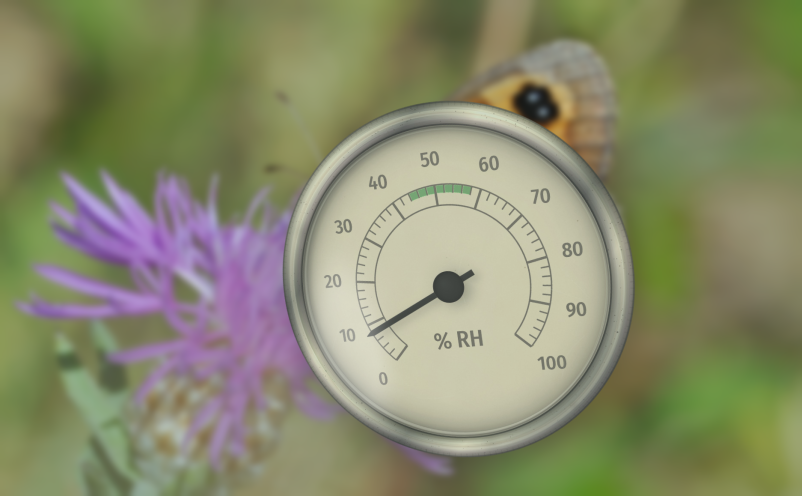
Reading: 8 (%)
